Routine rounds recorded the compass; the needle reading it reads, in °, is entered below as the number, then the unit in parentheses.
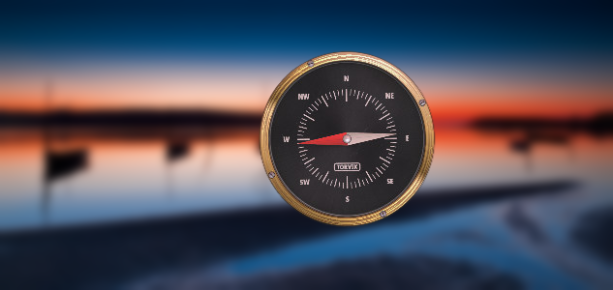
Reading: 265 (°)
